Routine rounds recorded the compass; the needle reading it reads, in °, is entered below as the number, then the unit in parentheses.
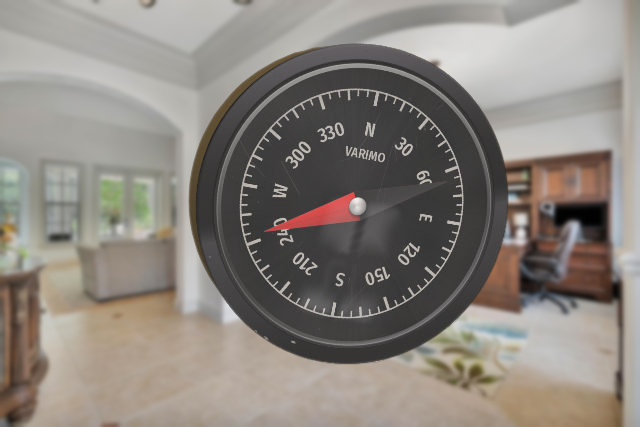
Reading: 245 (°)
